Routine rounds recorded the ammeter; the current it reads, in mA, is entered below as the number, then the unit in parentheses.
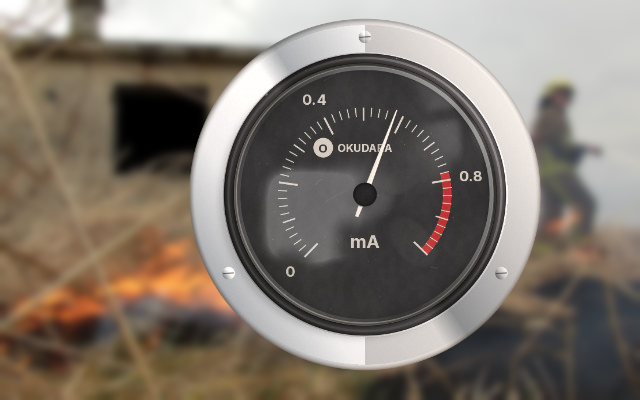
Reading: 0.58 (mA)
